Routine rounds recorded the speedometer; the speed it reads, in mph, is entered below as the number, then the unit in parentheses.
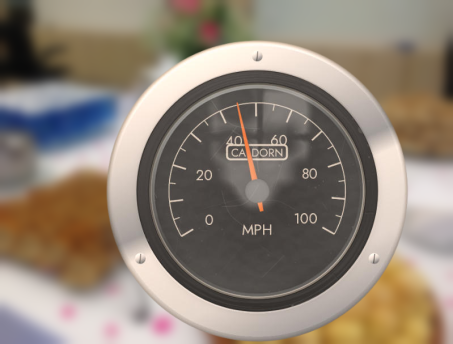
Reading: 45 (mph)
